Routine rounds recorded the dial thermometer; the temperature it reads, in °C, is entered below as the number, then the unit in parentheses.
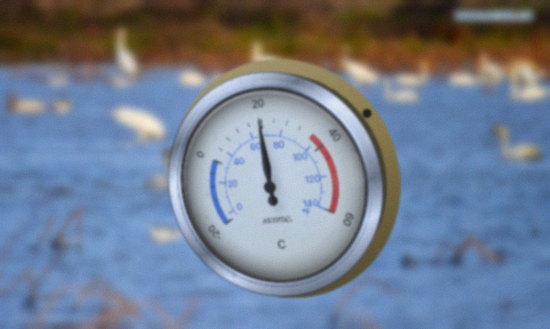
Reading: 20 (°C)
